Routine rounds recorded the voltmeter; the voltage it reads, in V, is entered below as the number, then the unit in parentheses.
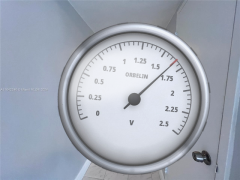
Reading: 1.65 (V)
